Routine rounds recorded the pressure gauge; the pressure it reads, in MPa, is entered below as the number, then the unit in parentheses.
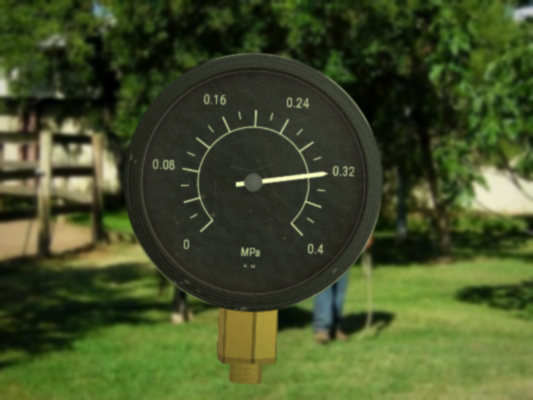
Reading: 0.32 (MPa)
